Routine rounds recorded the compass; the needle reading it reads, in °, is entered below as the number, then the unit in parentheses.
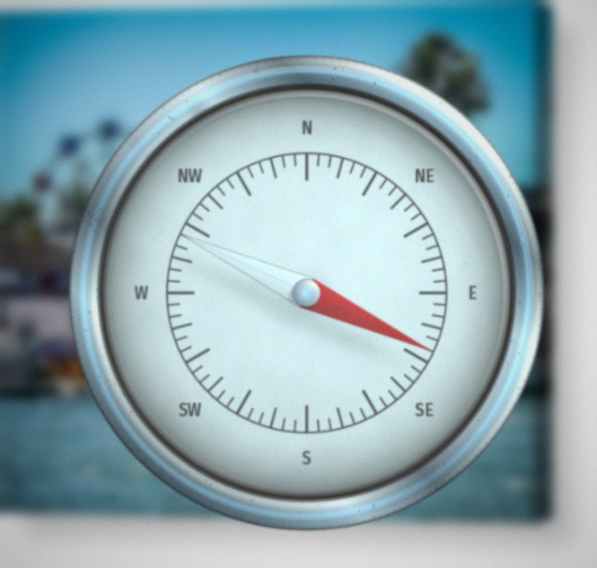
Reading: 115 (°)
